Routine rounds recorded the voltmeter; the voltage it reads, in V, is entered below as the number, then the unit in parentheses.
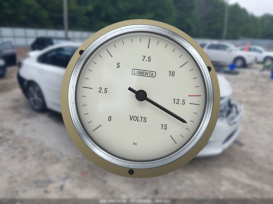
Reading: 13.75 (V)
